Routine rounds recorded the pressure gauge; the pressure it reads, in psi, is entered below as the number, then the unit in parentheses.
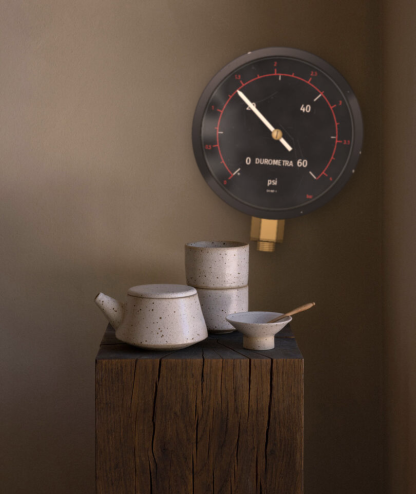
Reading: 20 (psi)
